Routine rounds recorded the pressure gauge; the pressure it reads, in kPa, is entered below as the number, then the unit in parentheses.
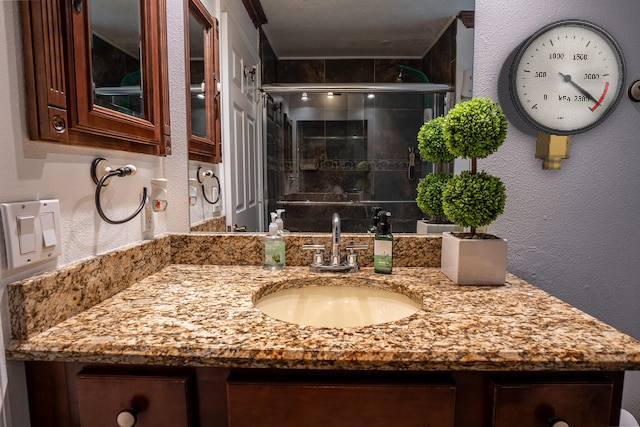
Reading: 2400 (kPa)
